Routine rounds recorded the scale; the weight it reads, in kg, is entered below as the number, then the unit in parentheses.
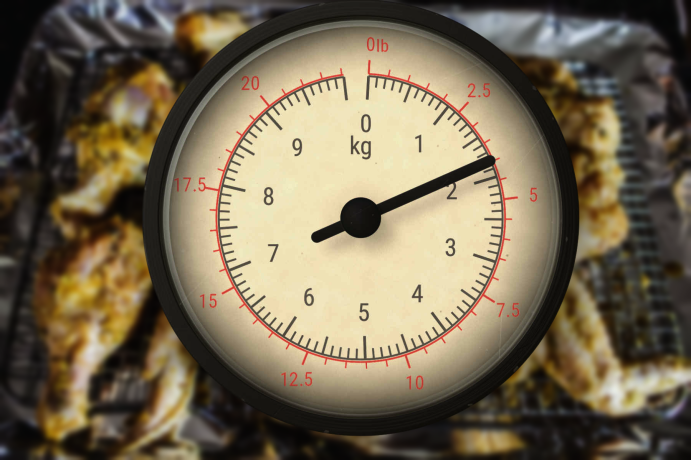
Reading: 1.8 (kg)
